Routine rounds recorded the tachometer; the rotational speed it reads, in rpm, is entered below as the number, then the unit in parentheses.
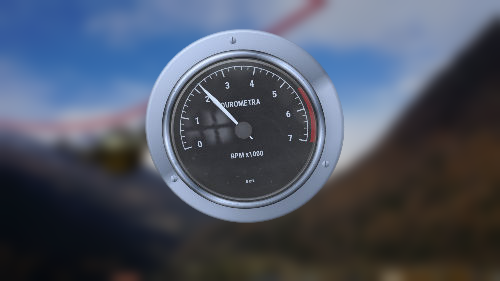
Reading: 2200 (rpm)
